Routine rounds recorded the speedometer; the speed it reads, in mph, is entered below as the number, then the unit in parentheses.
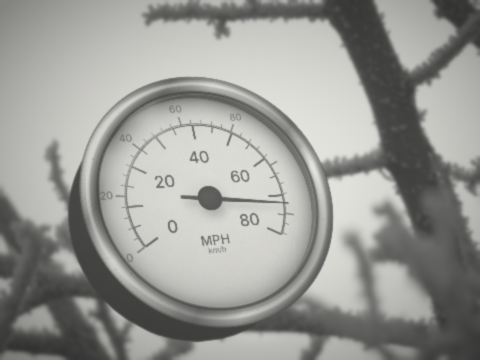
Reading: 72.5 (mph)
